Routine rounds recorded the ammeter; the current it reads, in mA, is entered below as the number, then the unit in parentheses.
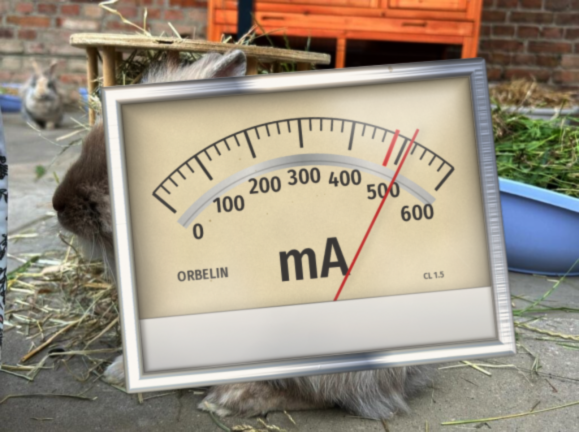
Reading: 510 (mA)
